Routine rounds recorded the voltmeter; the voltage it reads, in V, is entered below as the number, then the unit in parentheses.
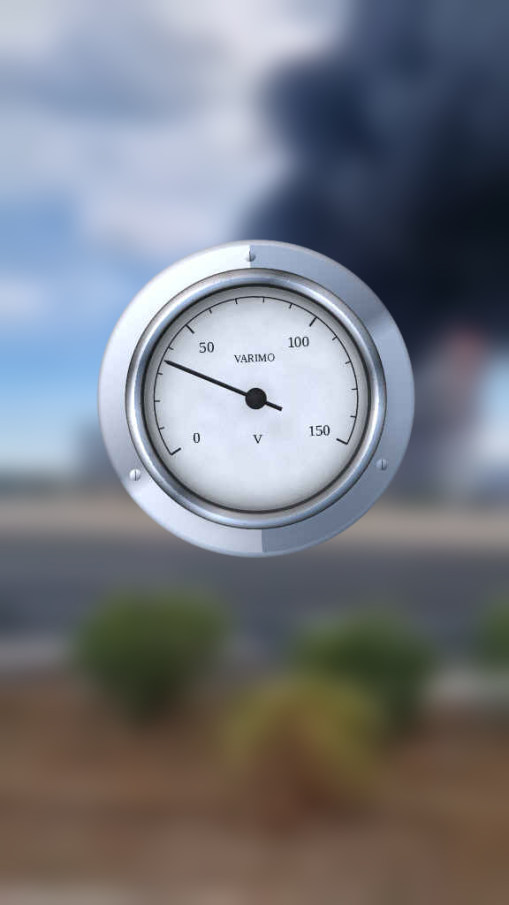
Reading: 35 (V)
